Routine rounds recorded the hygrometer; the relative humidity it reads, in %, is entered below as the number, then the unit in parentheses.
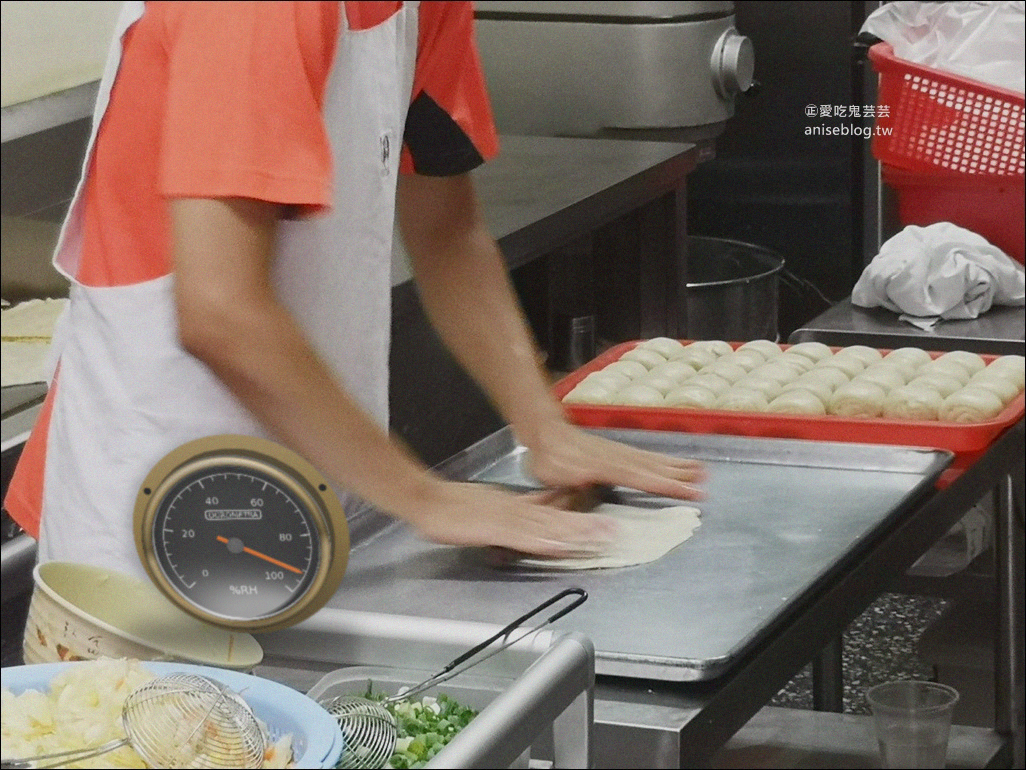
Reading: 92 (%)
